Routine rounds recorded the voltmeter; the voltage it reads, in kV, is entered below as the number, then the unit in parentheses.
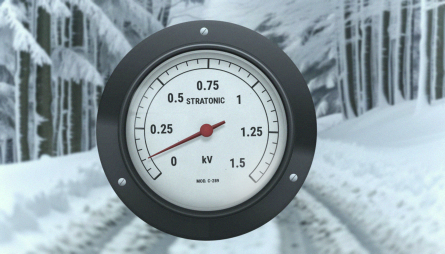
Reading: 0.1 (kV)
